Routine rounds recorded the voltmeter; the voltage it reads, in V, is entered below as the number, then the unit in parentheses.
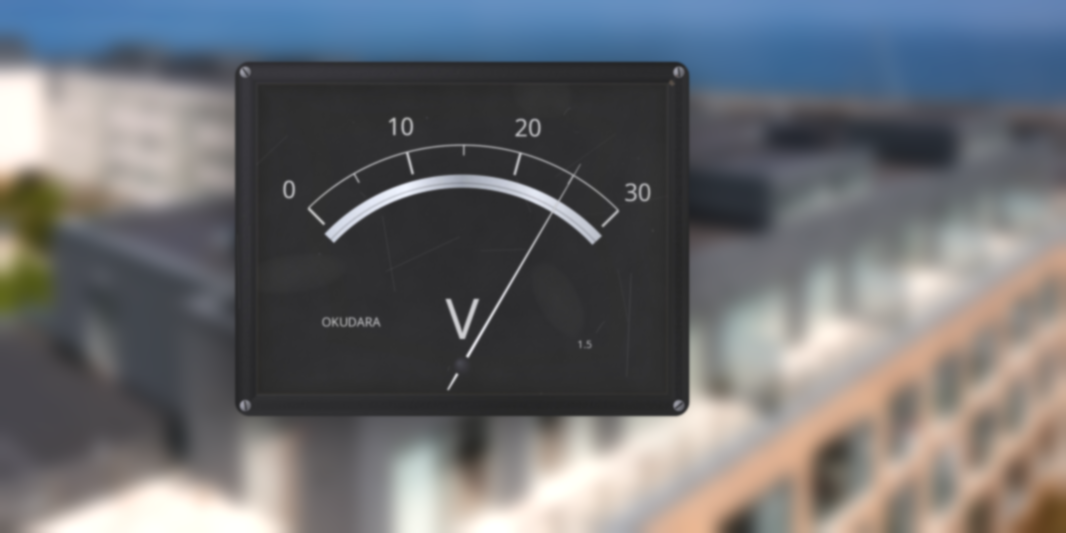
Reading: 25 (V)
